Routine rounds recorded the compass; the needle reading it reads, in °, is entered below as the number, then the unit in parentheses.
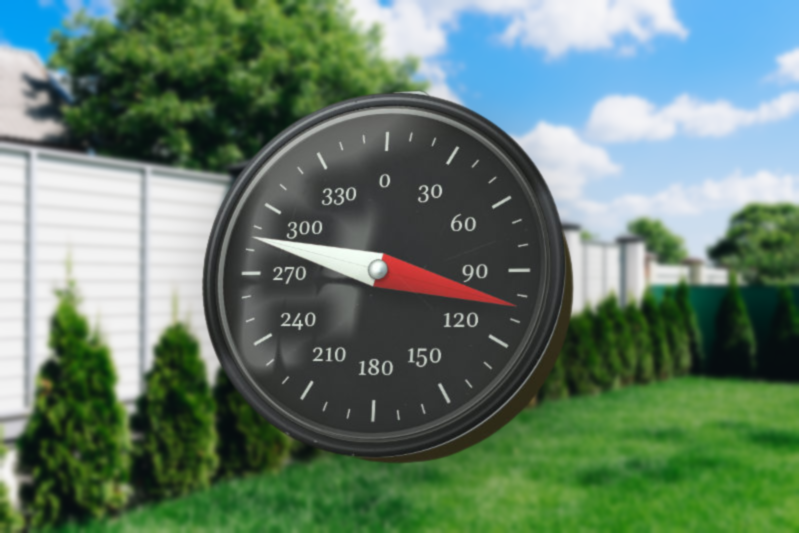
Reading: 105 (°)
